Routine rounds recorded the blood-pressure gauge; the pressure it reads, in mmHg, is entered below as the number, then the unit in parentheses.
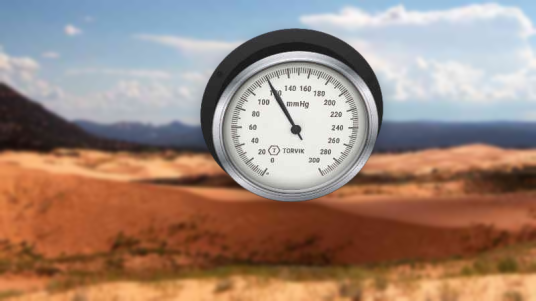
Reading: 120 (mmHg)
